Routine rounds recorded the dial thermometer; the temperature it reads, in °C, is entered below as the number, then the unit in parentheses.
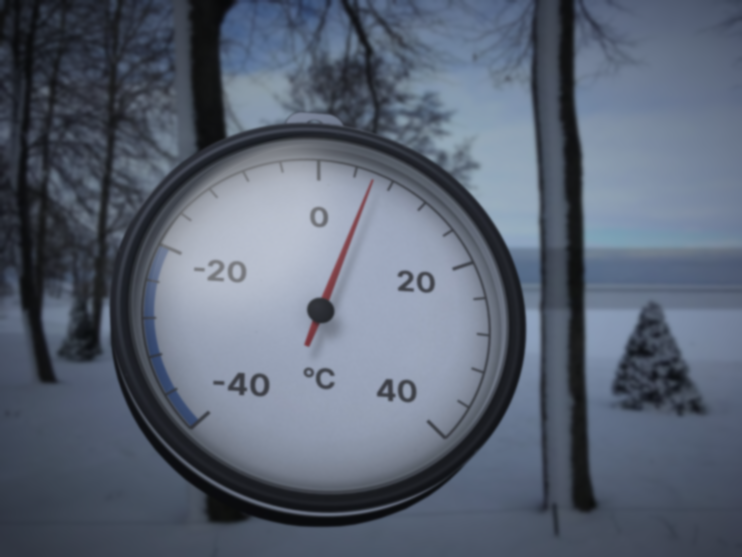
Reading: 6 (°C)
